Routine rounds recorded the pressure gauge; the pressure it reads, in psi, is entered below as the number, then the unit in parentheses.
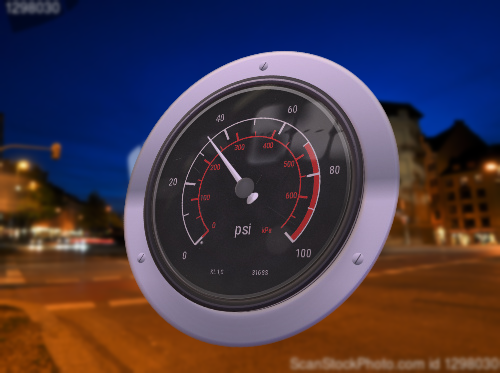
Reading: 35 (psi)
